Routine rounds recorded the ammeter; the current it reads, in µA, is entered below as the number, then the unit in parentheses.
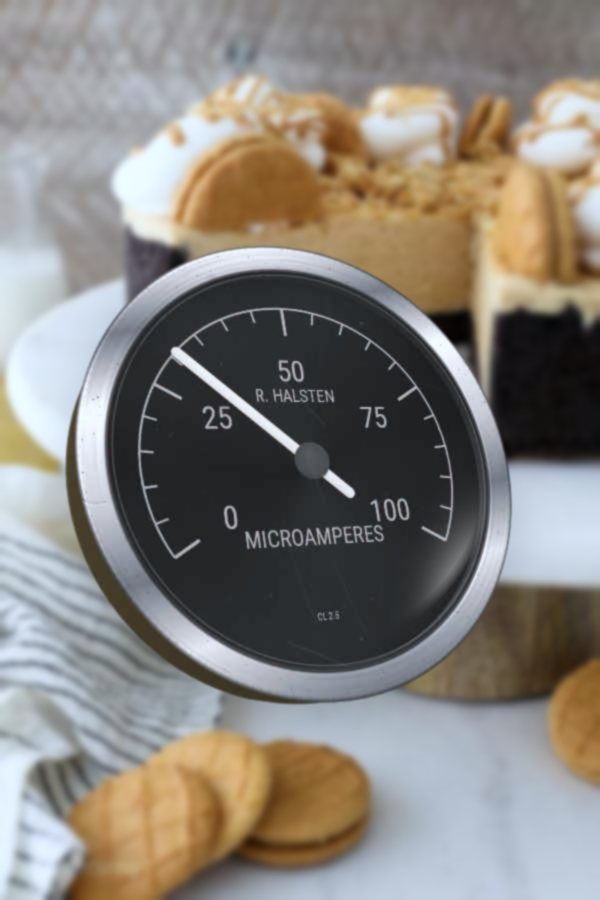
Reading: 30 (µA)
